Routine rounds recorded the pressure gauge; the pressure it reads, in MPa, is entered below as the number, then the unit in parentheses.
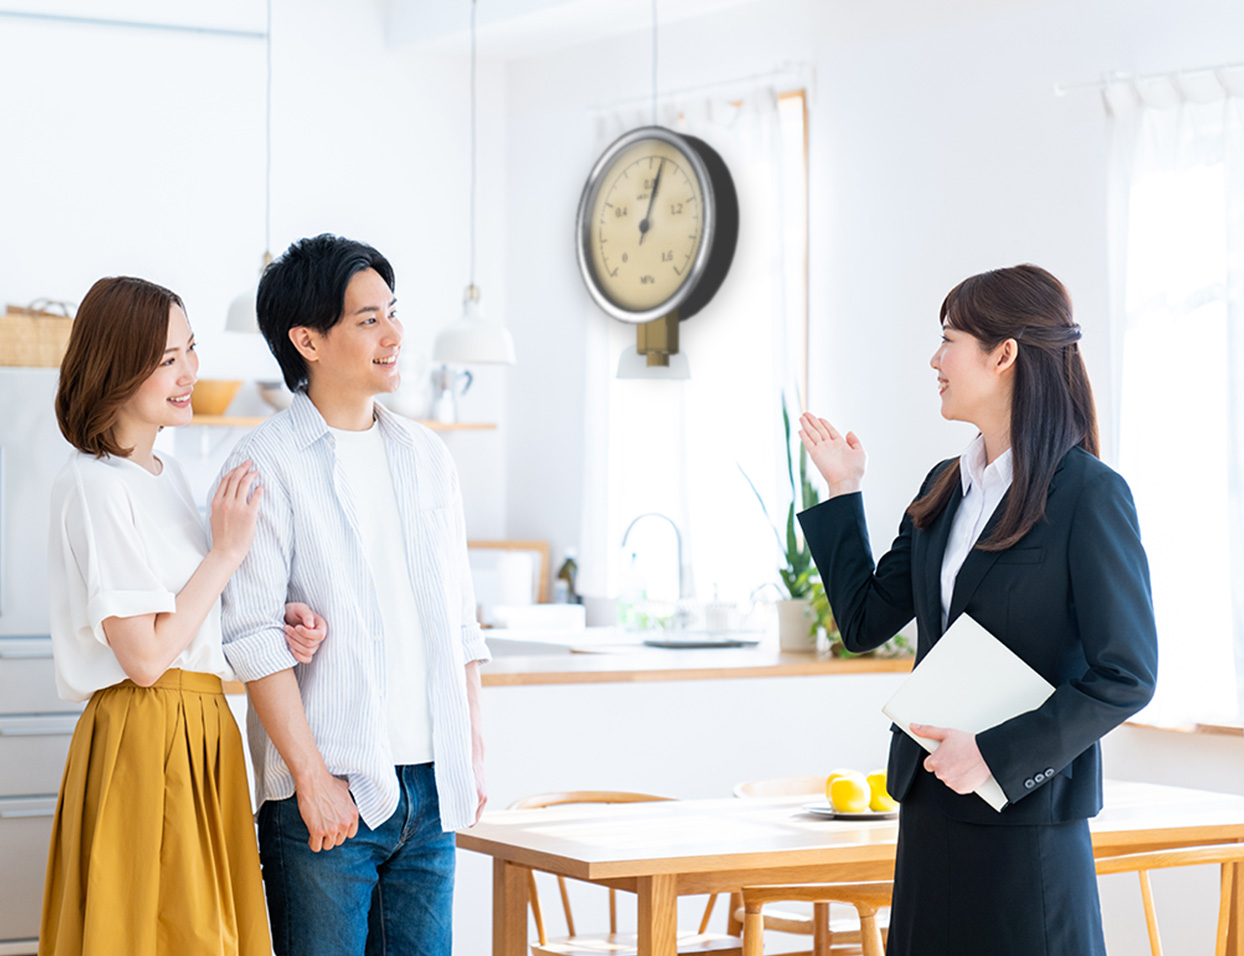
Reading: 0.9 (MPa)
